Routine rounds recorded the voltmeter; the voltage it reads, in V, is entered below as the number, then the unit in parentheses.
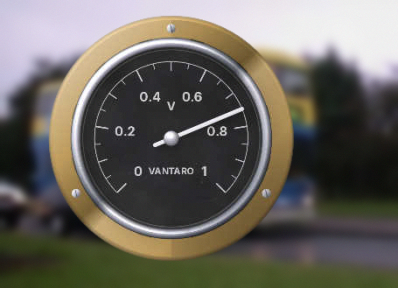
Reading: 0.75 (V)
